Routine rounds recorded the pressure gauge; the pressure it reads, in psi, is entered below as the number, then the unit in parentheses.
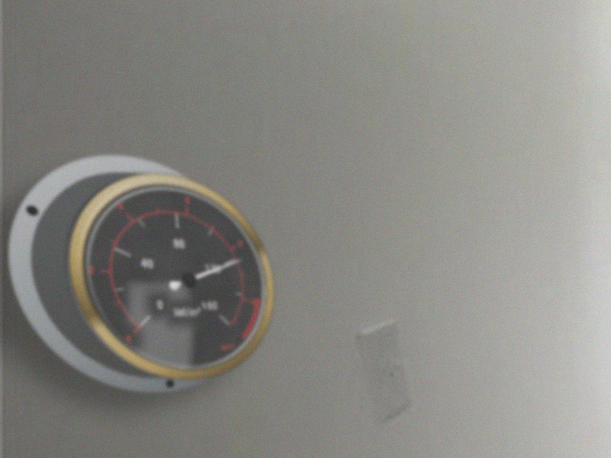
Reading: 120 (psi)
